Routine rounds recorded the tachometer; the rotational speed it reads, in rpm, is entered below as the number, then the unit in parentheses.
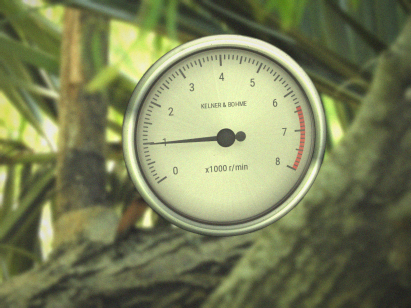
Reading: 1000 (rpm)
